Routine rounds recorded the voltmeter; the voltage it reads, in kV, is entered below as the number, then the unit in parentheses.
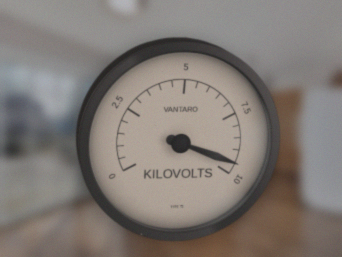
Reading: 9.5 (kV)
